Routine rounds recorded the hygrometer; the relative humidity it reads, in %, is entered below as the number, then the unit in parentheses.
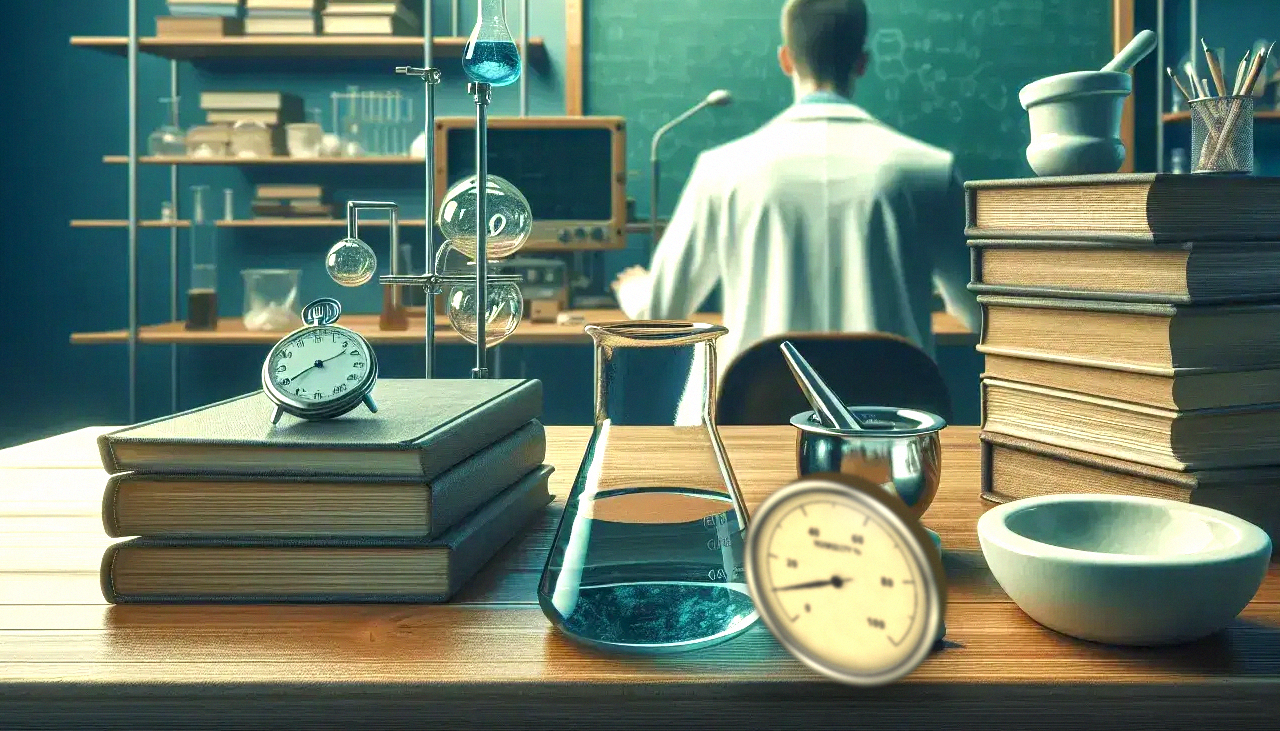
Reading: 10 (%)
